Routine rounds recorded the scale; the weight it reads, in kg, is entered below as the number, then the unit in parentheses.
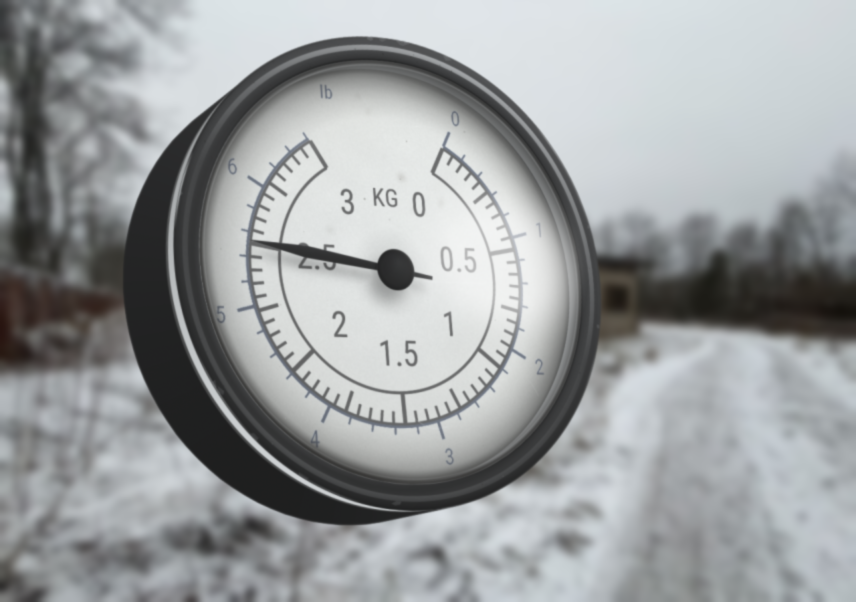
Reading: 2.5 (kg)
